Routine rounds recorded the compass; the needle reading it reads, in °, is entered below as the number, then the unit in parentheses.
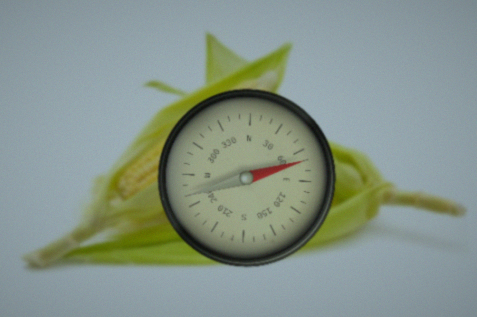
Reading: 70 (°)
